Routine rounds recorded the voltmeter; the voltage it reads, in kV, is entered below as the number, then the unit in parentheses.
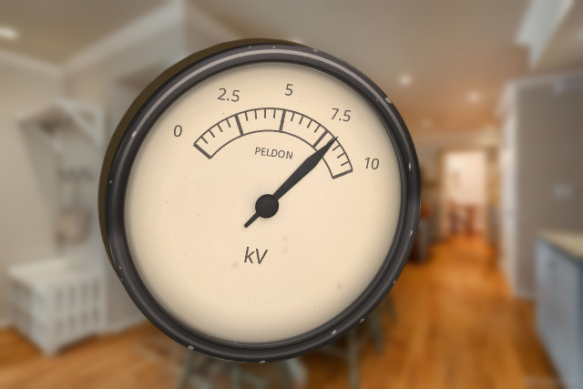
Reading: 8 (kV)
